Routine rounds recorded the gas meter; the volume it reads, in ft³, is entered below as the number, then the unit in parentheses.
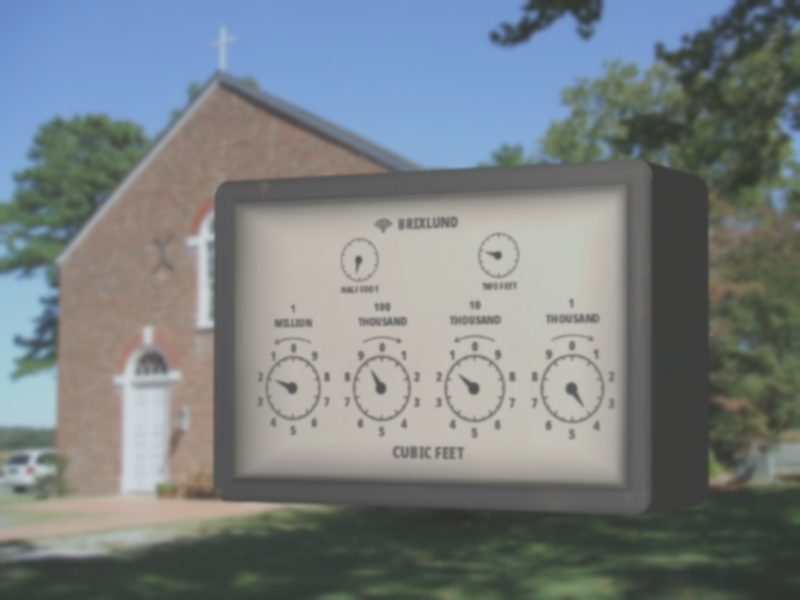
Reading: 191400 (ft³)
